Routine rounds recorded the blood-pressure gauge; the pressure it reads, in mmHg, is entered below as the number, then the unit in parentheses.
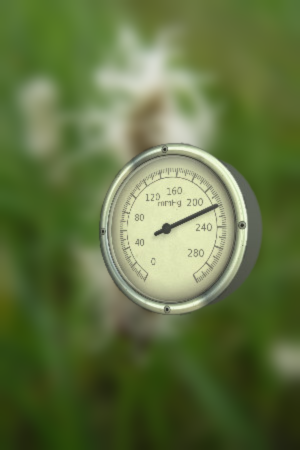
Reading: 220 (mmHg)
